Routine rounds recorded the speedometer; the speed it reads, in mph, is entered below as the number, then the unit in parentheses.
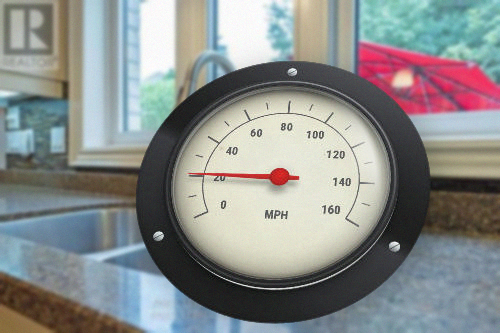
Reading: 20 (mph)
